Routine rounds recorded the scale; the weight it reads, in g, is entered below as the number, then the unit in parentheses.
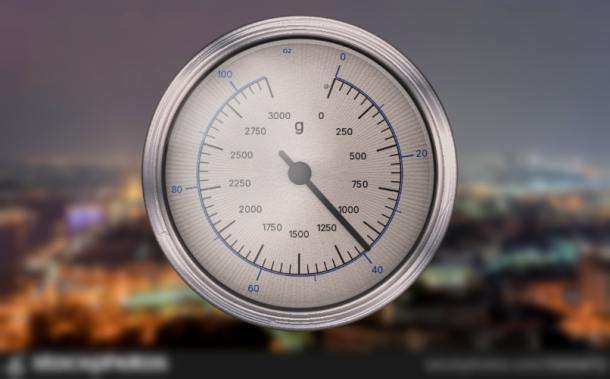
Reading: 1100 (g)
